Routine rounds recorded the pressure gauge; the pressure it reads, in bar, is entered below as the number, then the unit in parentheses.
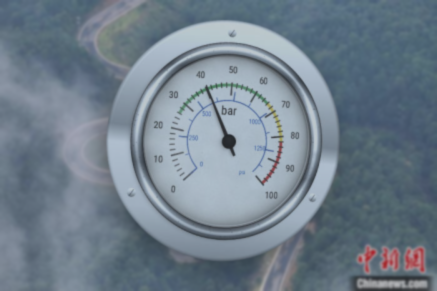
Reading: 40 (bar)
